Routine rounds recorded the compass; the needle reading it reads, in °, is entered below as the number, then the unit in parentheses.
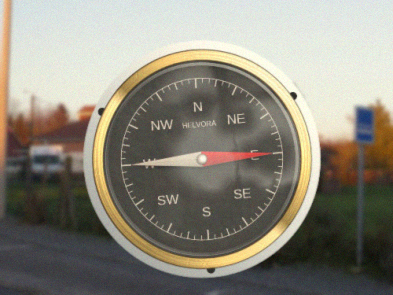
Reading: 90 (°)
